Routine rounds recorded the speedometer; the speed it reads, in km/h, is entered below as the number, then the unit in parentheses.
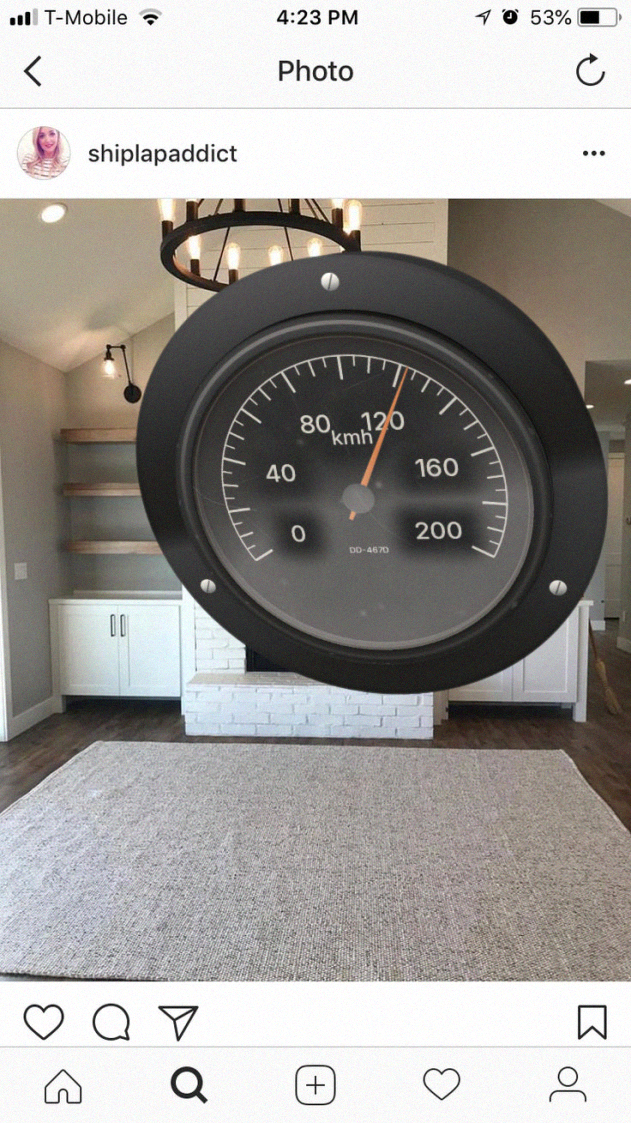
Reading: 122.5 (km/h)
